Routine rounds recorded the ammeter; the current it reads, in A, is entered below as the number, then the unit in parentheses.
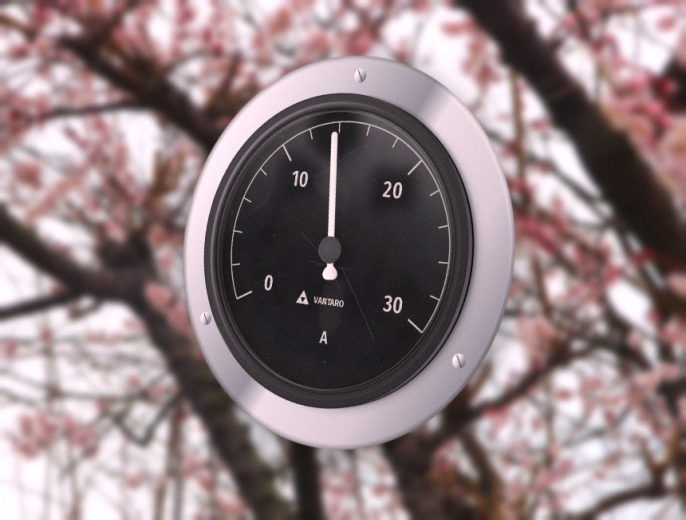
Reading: 14 (A)
